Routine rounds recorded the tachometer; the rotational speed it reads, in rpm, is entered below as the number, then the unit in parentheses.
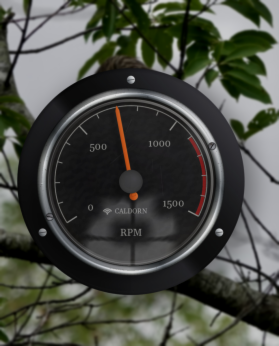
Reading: 700 (rpm)
